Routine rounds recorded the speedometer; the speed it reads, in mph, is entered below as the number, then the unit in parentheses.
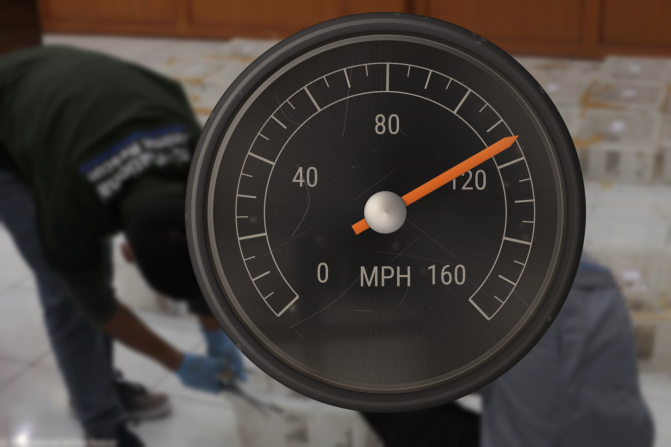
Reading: 115 (mph)
